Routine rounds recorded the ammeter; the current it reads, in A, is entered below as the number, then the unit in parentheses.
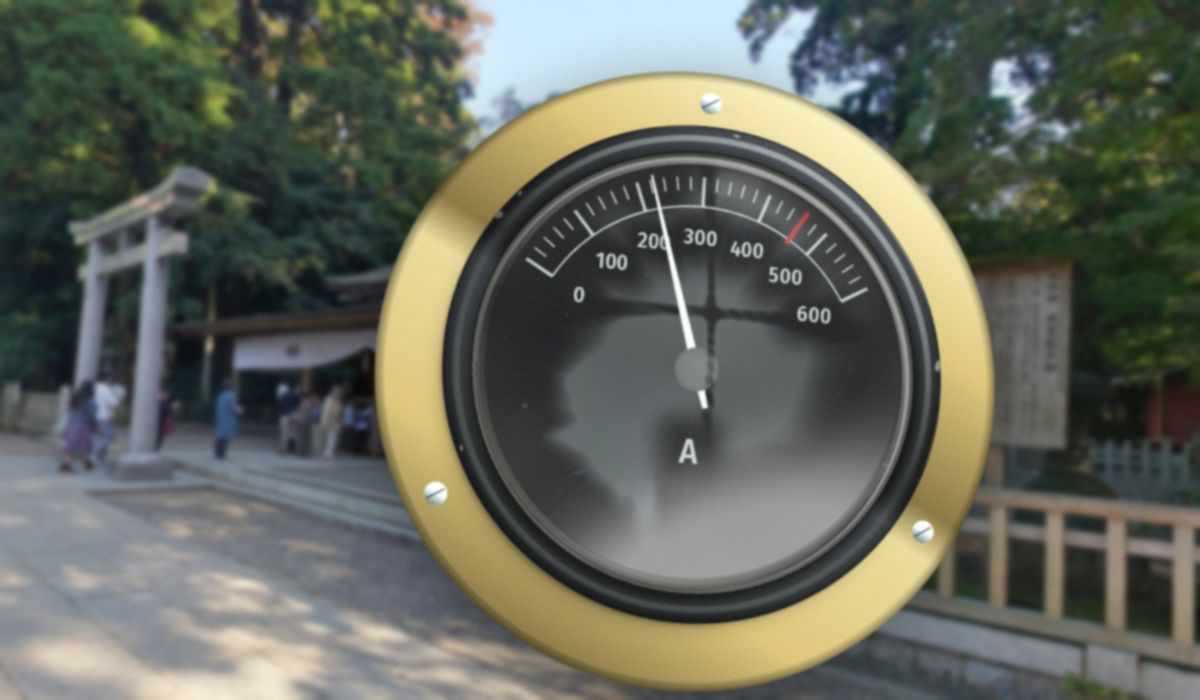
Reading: 220 (A)
